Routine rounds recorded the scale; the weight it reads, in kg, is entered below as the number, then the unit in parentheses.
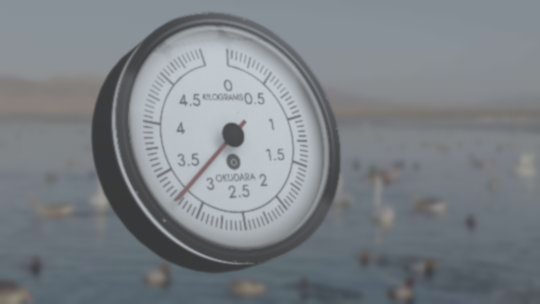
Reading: 3.25 (kg)
